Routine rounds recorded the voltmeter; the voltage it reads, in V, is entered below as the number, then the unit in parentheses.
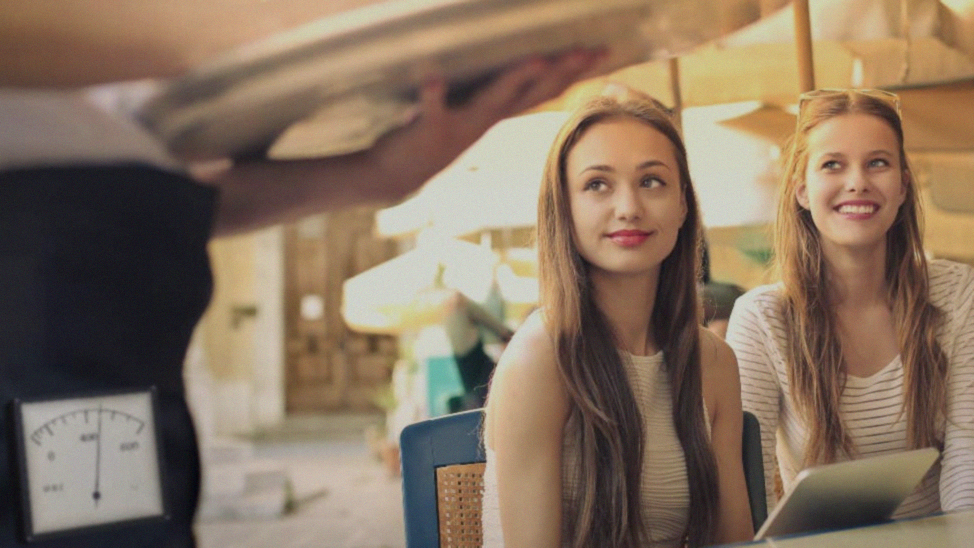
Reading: 450 (V)
